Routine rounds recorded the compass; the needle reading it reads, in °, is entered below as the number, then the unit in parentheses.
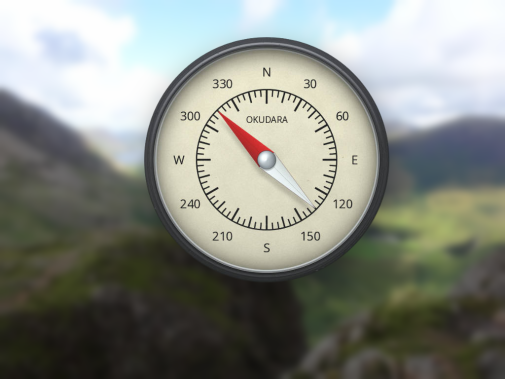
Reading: 315 (°)
